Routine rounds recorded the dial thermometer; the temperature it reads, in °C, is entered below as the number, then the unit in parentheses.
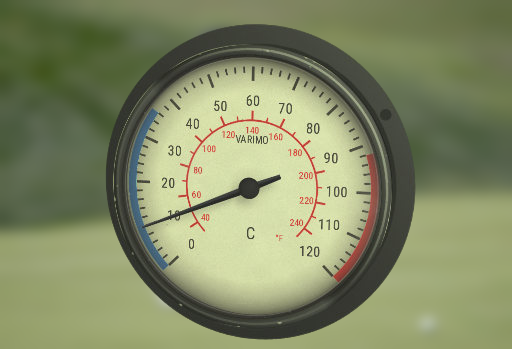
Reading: 10 (°C)
